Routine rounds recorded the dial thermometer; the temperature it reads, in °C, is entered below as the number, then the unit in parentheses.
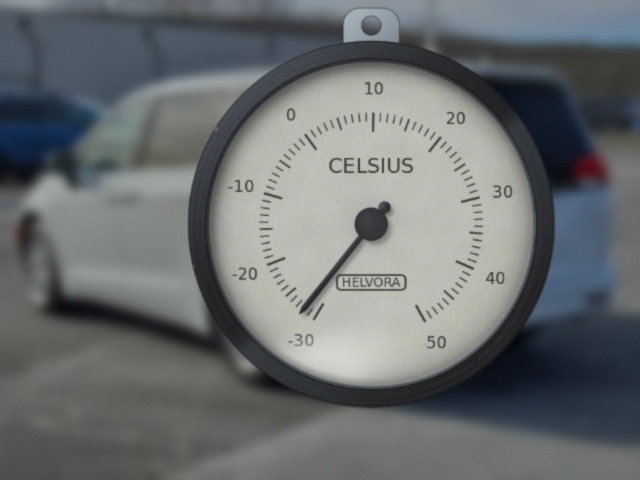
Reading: -28 (°C)
